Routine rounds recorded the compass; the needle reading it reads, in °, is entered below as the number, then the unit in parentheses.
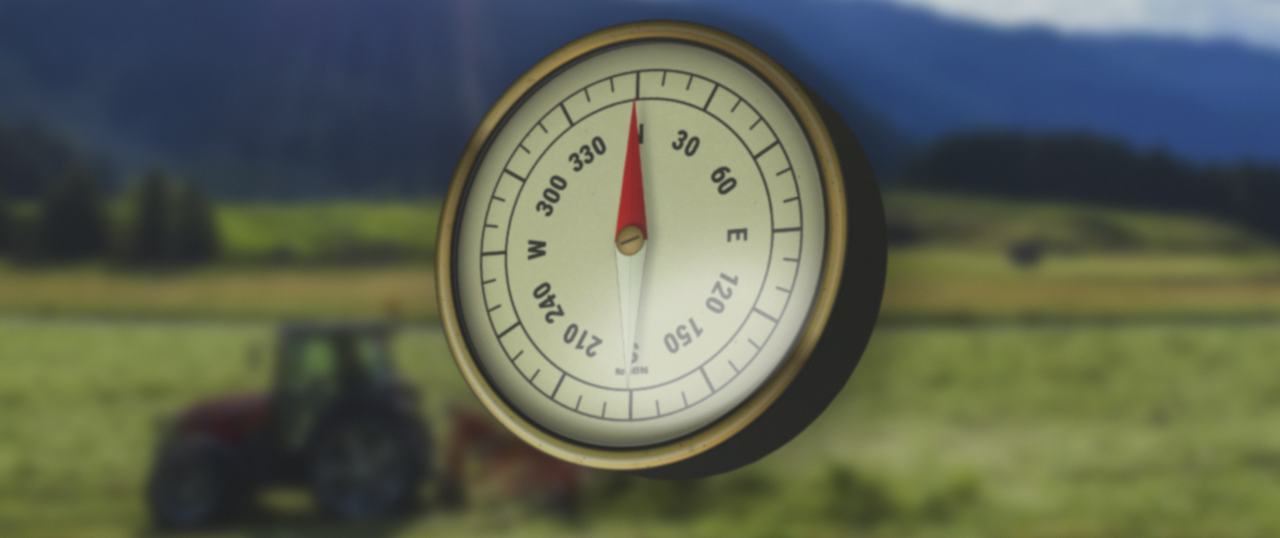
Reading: 0 (°)
